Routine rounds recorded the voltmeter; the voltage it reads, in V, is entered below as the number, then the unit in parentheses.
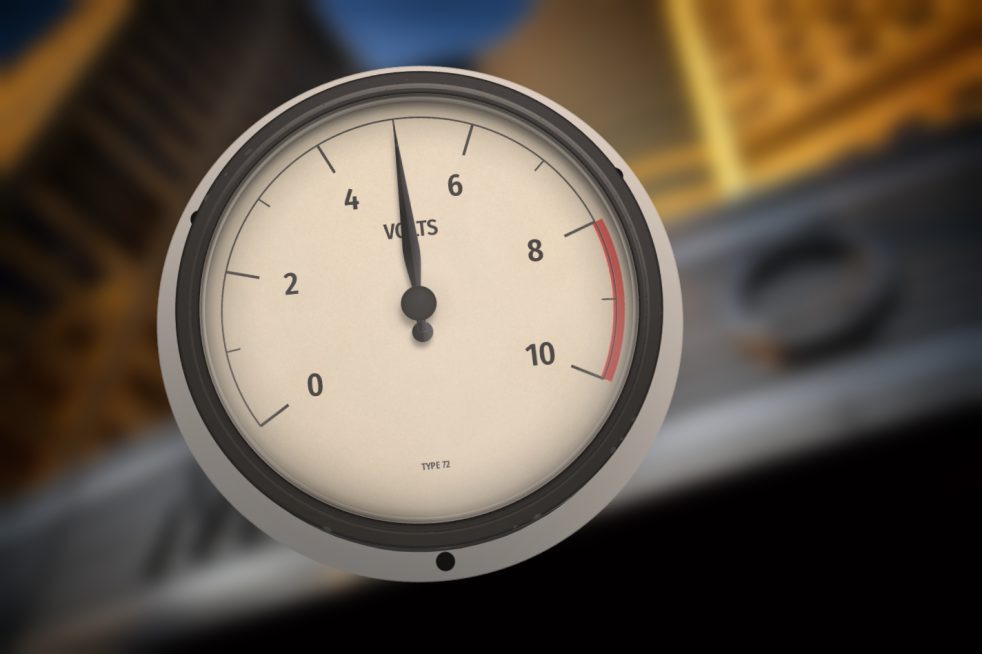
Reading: 5 (V)
